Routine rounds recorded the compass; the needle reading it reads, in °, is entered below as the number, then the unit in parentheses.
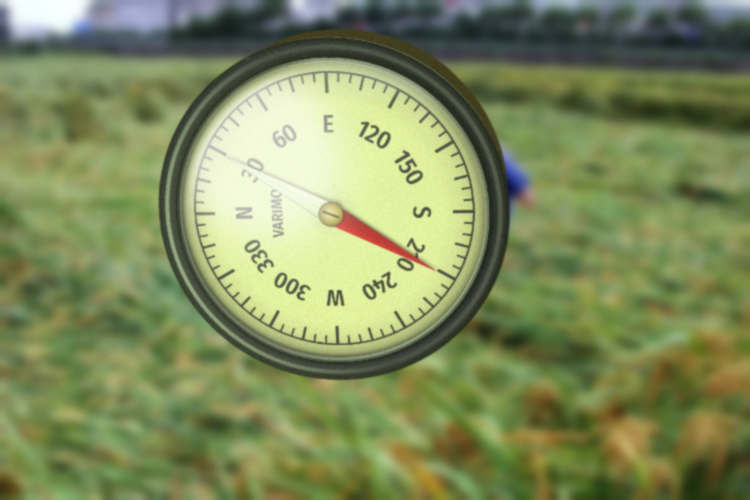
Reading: 210 (°)
